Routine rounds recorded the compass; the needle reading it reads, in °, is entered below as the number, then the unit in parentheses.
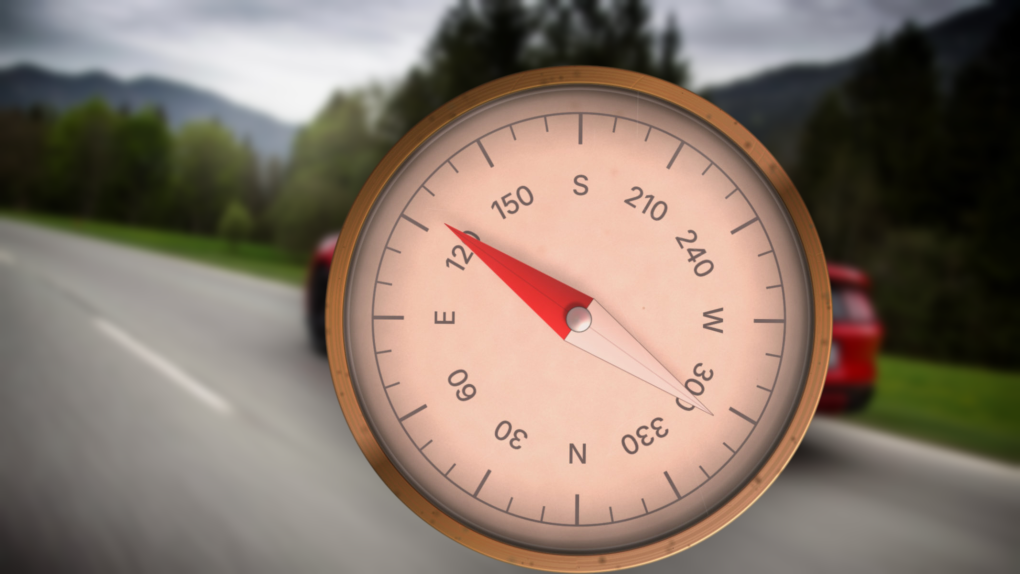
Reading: 125 (°)
